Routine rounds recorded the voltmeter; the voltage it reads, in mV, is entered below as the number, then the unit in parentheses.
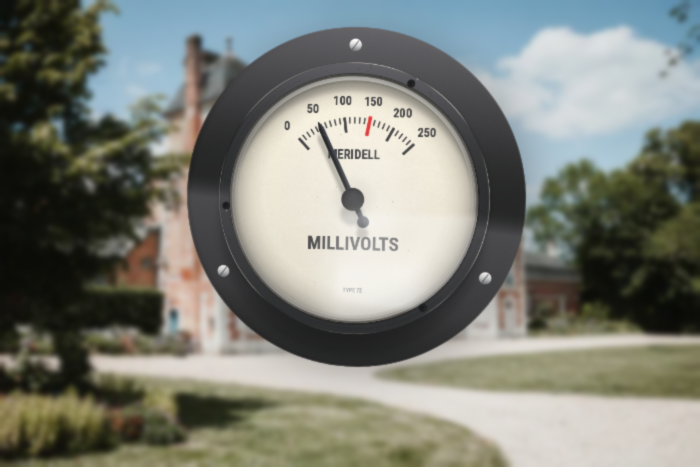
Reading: 50 (mV)
